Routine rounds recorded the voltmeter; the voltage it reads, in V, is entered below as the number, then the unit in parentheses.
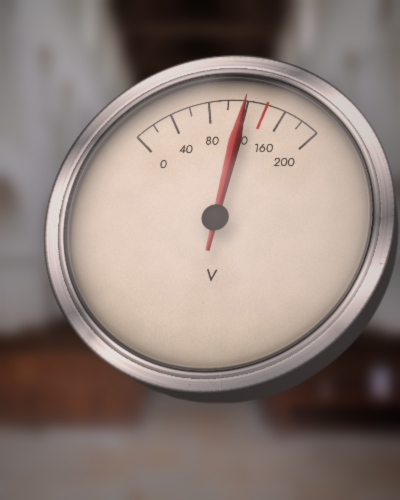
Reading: 120 (V)
